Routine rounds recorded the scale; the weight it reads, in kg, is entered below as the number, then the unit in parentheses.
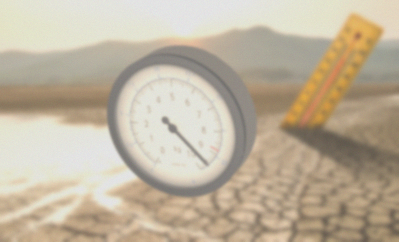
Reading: 9.5 (kg)
